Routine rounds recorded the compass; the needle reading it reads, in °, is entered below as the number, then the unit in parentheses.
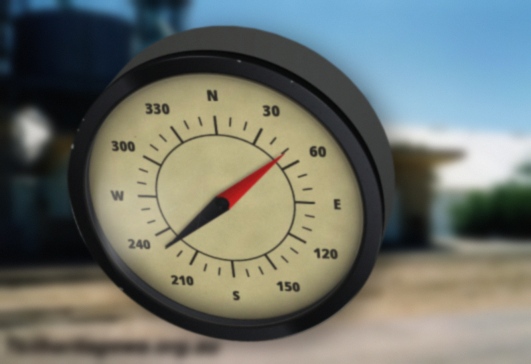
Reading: 50 (°)
